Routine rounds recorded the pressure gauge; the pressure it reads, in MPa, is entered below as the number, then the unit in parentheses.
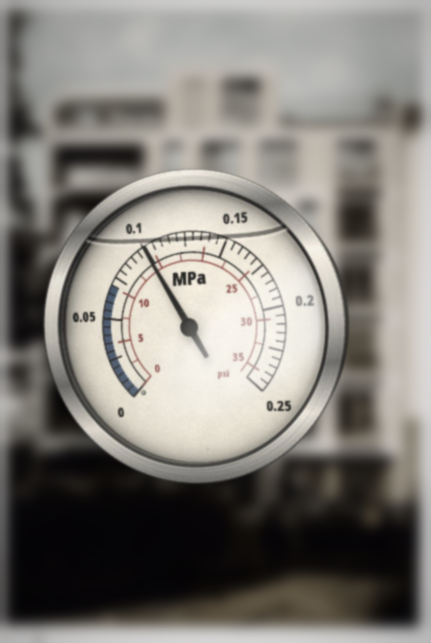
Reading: 0.1 (MPa)
